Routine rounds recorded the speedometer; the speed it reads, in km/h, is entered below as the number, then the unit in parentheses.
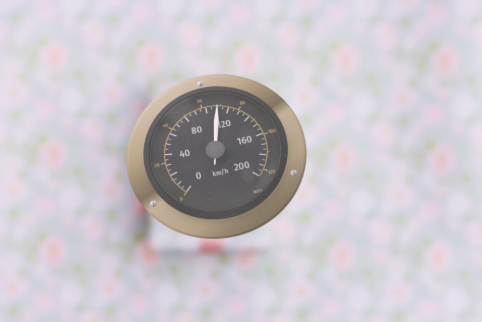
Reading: 110 (km/h)
